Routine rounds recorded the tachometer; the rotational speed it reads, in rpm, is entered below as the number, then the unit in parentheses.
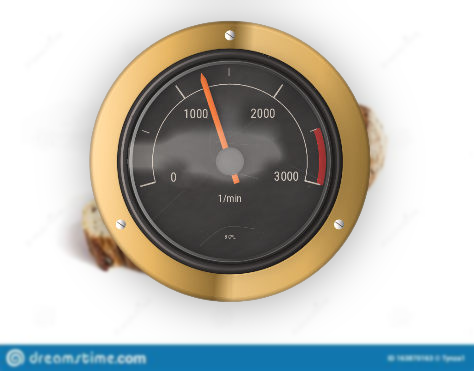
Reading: 1250 (rpm)
